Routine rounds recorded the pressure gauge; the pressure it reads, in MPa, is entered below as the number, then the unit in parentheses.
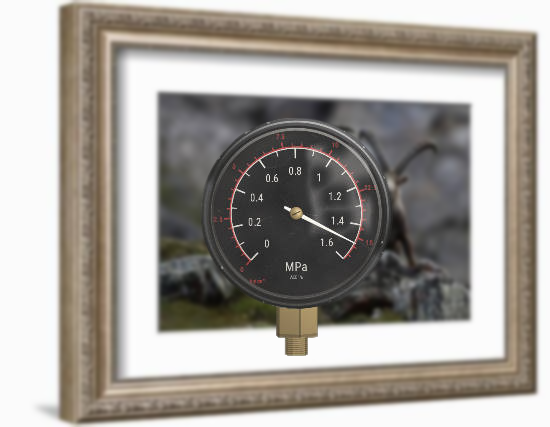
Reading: 1.5 (MPa)
